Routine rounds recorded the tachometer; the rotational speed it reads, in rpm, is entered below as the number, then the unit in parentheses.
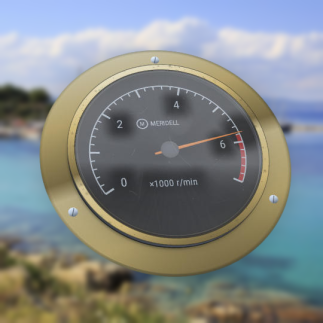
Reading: 5800 (rpm)
